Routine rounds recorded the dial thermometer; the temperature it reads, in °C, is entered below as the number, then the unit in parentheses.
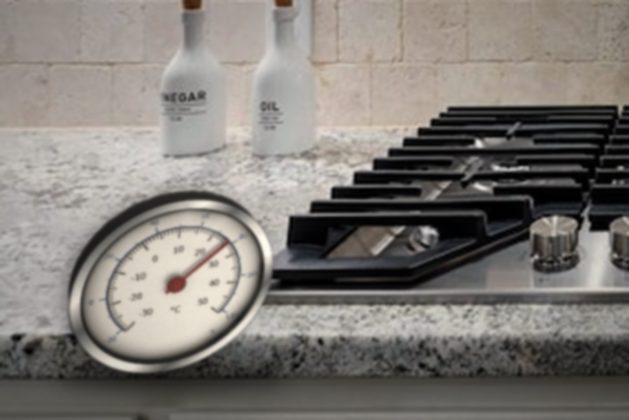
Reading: 25 (°C)
